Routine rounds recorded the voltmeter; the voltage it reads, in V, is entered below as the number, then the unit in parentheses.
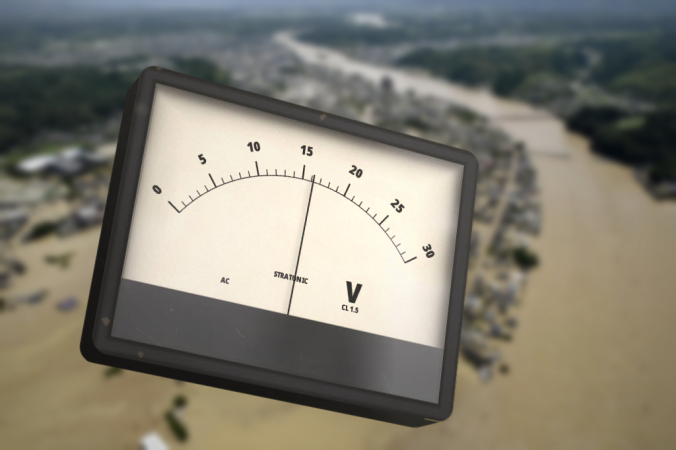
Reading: 16 (V)
